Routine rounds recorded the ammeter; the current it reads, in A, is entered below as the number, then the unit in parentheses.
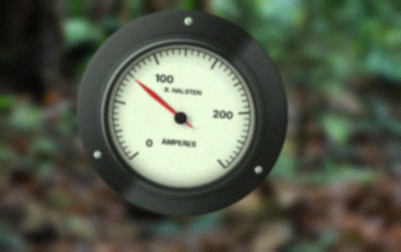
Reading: 75 (A)
